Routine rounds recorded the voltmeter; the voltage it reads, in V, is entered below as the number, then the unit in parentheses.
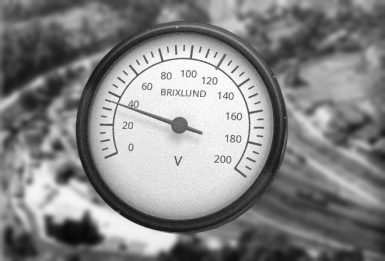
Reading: 35 (V)
